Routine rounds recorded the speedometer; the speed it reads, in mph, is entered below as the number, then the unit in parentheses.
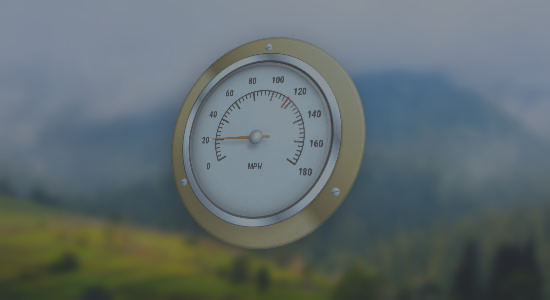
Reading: 20 (mph)
